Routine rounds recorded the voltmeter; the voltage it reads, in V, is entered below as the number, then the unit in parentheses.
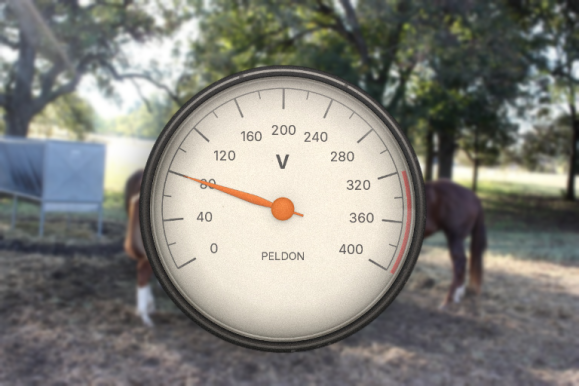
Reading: 80 (V)
